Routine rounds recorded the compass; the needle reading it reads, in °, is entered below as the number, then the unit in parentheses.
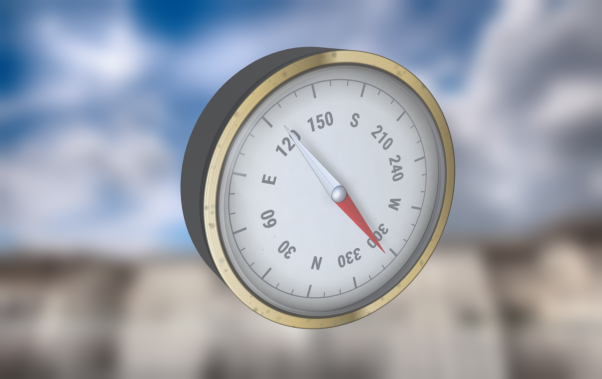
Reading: 305 (°)
